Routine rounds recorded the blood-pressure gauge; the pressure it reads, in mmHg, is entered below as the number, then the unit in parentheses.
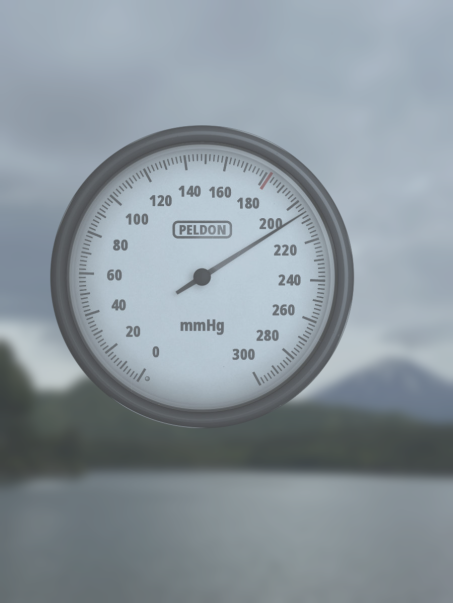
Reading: 206 (mmHg)
